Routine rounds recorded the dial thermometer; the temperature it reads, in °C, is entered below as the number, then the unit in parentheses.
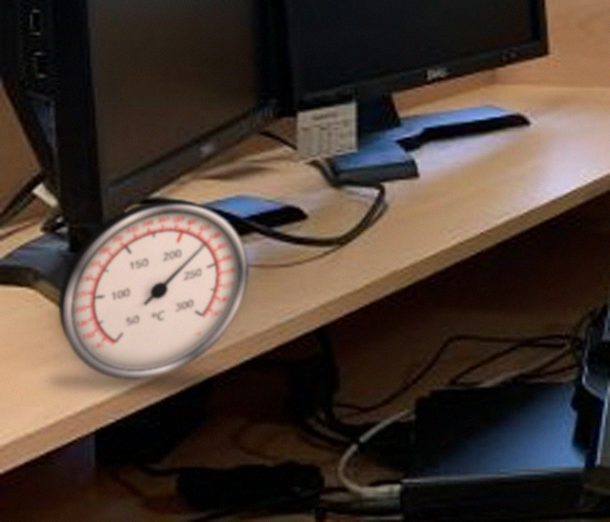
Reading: 225 (°C)
